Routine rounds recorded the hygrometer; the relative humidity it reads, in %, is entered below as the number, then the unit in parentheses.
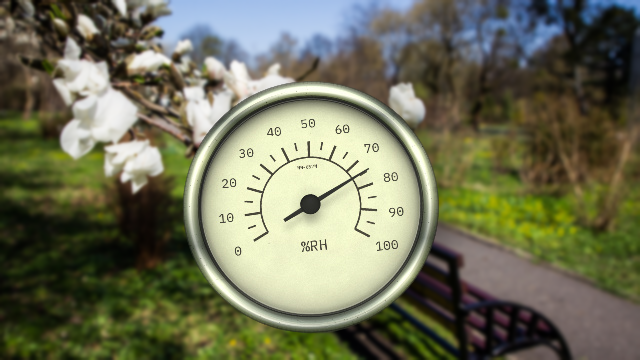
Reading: 75 (%)
